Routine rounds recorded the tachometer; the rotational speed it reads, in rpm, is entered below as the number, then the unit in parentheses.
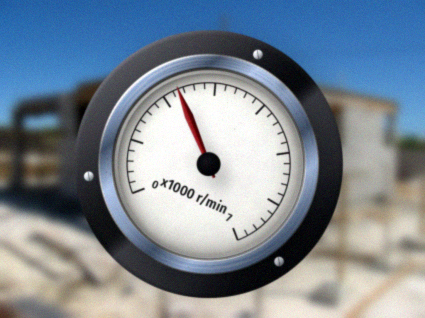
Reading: 2300 (rpm)
